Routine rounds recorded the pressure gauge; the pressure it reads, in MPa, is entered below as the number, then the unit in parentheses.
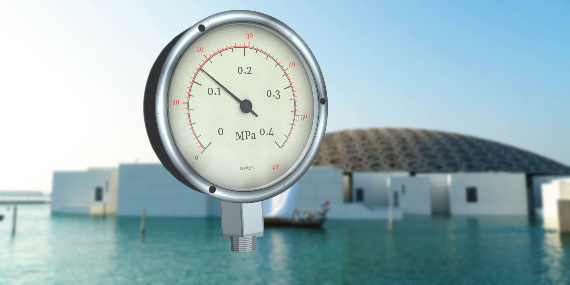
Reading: 0.12 (MPa)
